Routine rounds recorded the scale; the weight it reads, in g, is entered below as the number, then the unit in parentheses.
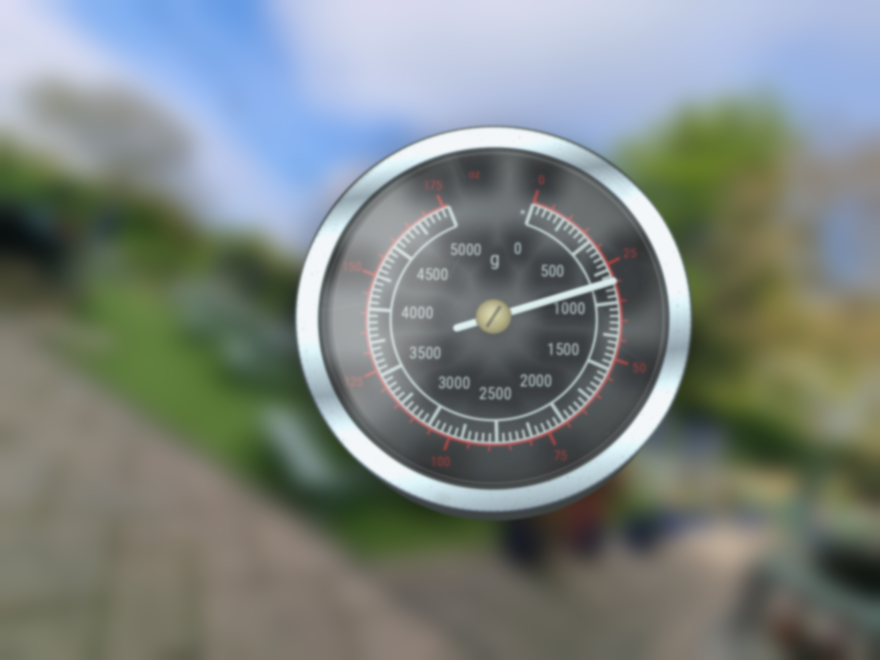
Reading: 850 (g)
